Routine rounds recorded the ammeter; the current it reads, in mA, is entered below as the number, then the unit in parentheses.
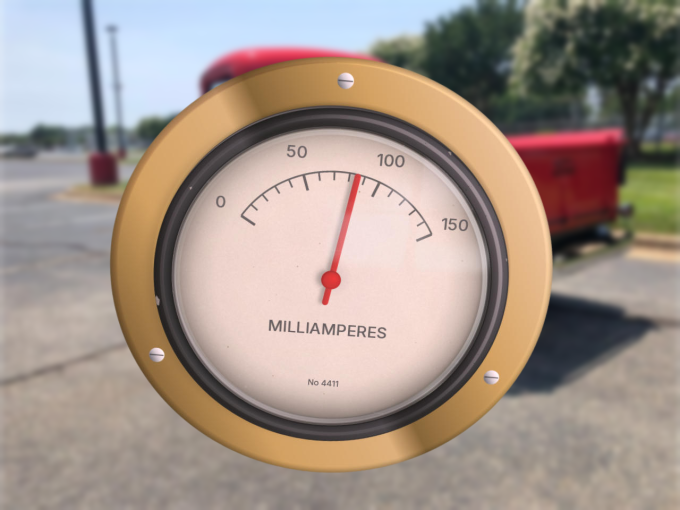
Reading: 85 (mA)
